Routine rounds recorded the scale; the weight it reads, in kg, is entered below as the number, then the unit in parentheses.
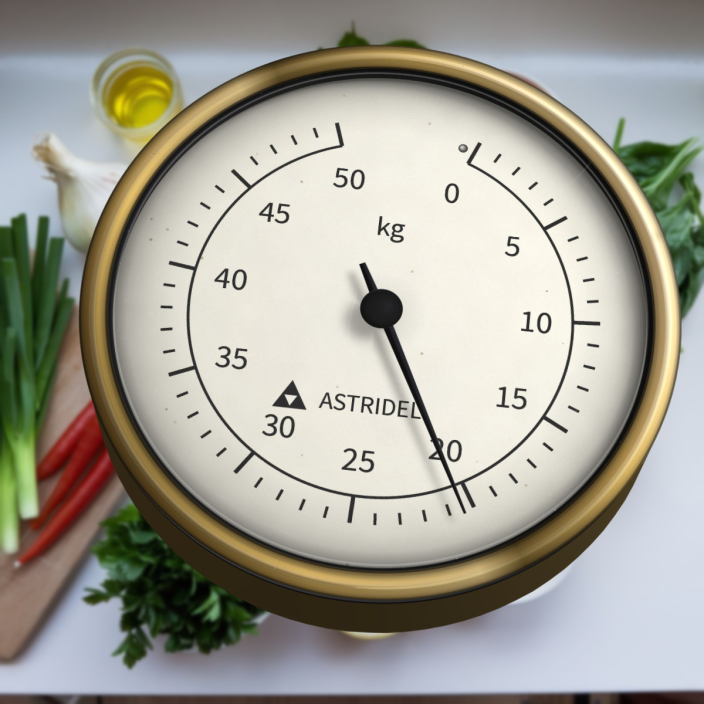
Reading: 20.5 (kg)
